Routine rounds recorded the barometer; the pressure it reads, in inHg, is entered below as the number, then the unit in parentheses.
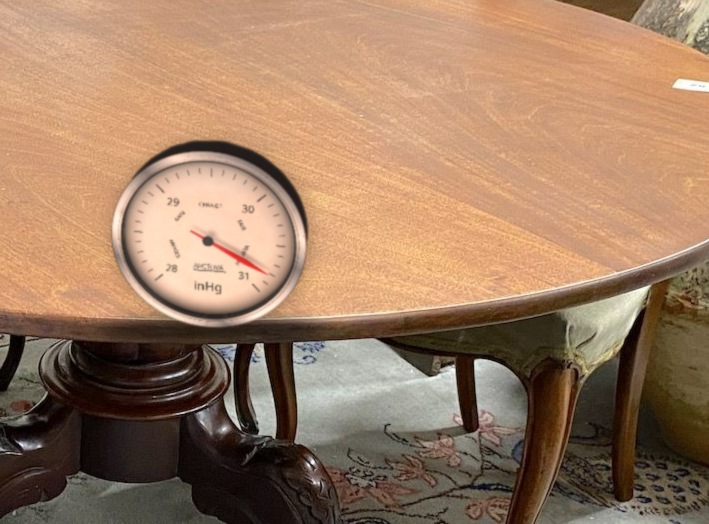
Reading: 30.8 (inHg)
